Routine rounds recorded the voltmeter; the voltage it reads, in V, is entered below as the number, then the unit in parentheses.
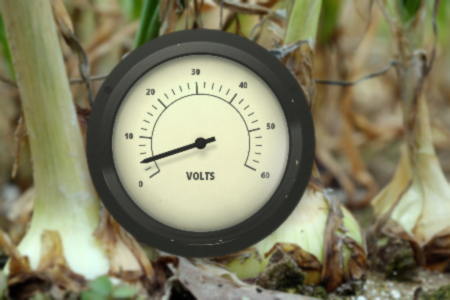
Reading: 4 (V)
